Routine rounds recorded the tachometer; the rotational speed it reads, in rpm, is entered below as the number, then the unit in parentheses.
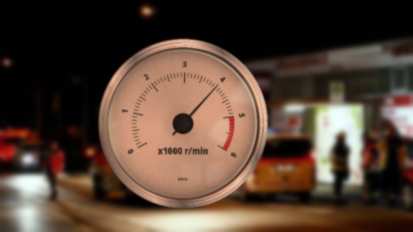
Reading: 4000 (rpm)
